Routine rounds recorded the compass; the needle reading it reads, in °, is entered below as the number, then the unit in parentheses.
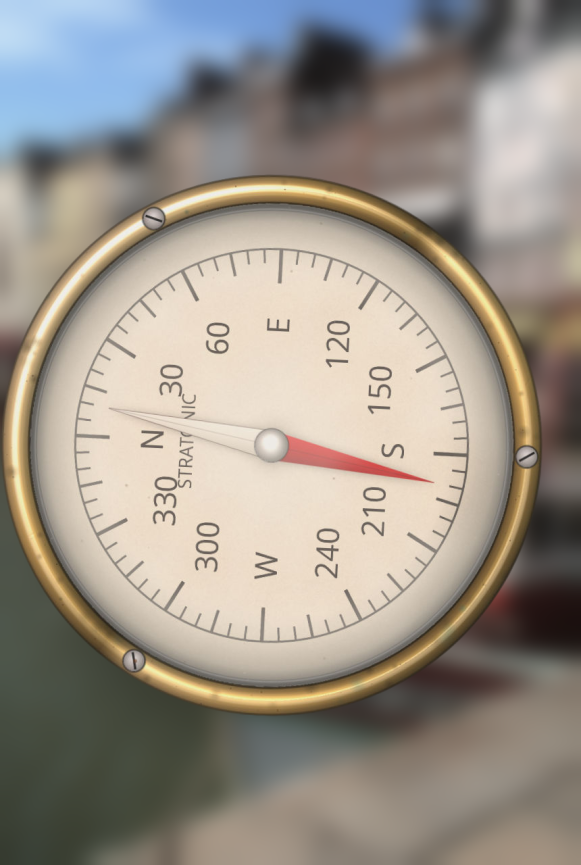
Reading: 190 (°)
